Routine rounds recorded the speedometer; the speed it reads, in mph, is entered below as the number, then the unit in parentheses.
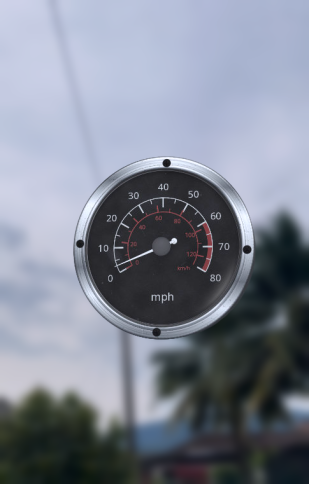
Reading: 2.5 (mph)
